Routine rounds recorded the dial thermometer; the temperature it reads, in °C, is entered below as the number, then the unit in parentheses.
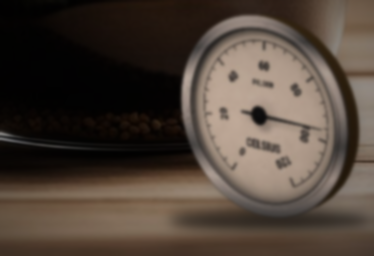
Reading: 96 (°C)
